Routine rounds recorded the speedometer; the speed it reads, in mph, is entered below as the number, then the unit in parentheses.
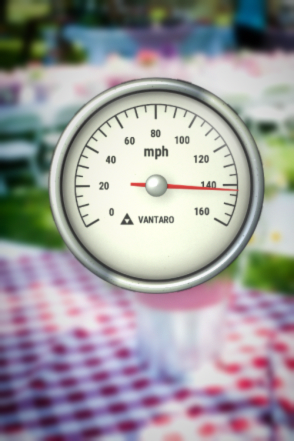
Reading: 142.5 (mph)
